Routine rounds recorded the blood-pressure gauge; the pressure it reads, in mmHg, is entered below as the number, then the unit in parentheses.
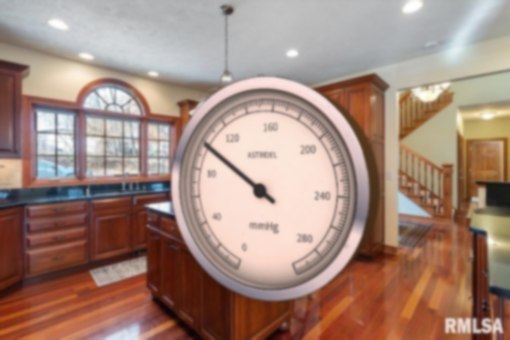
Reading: 100 (mmHg)
